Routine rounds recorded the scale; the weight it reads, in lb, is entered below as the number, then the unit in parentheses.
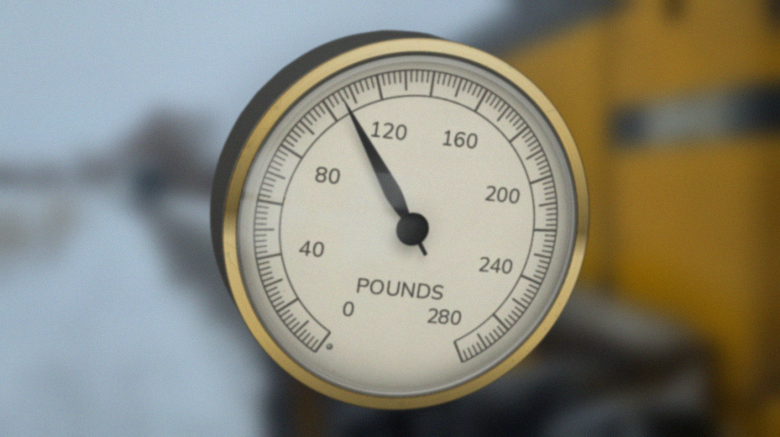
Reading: 106 (lb)
